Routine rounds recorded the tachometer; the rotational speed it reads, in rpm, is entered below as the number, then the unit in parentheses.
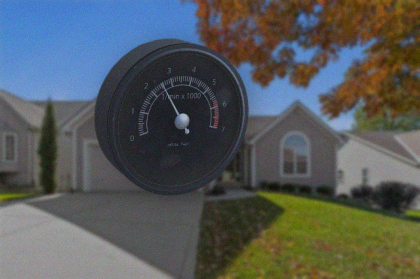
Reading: 2500 (rpm)
